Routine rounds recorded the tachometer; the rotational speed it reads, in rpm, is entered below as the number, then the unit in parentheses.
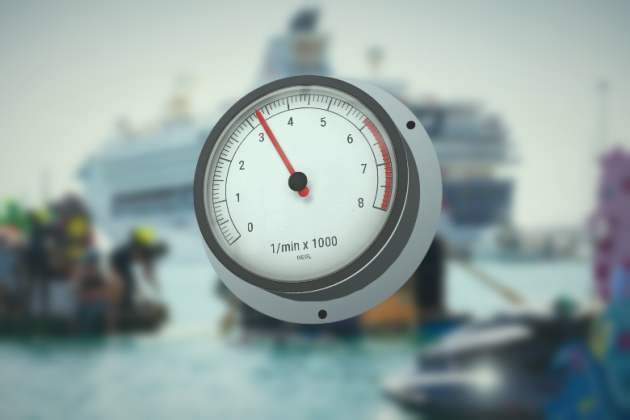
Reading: 3300 (rpm)
